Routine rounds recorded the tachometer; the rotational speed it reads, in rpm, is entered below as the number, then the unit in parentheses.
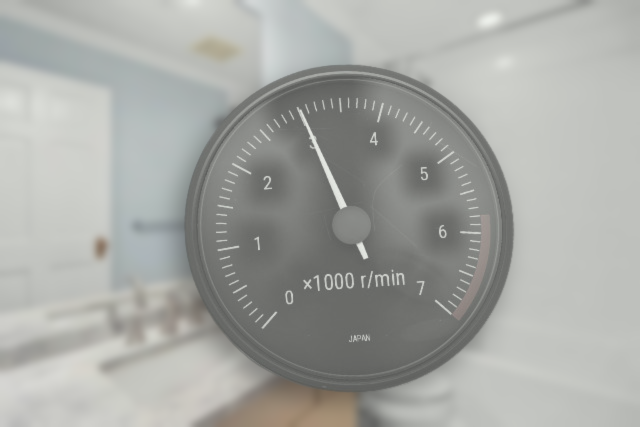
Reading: 3000 (rpm)
